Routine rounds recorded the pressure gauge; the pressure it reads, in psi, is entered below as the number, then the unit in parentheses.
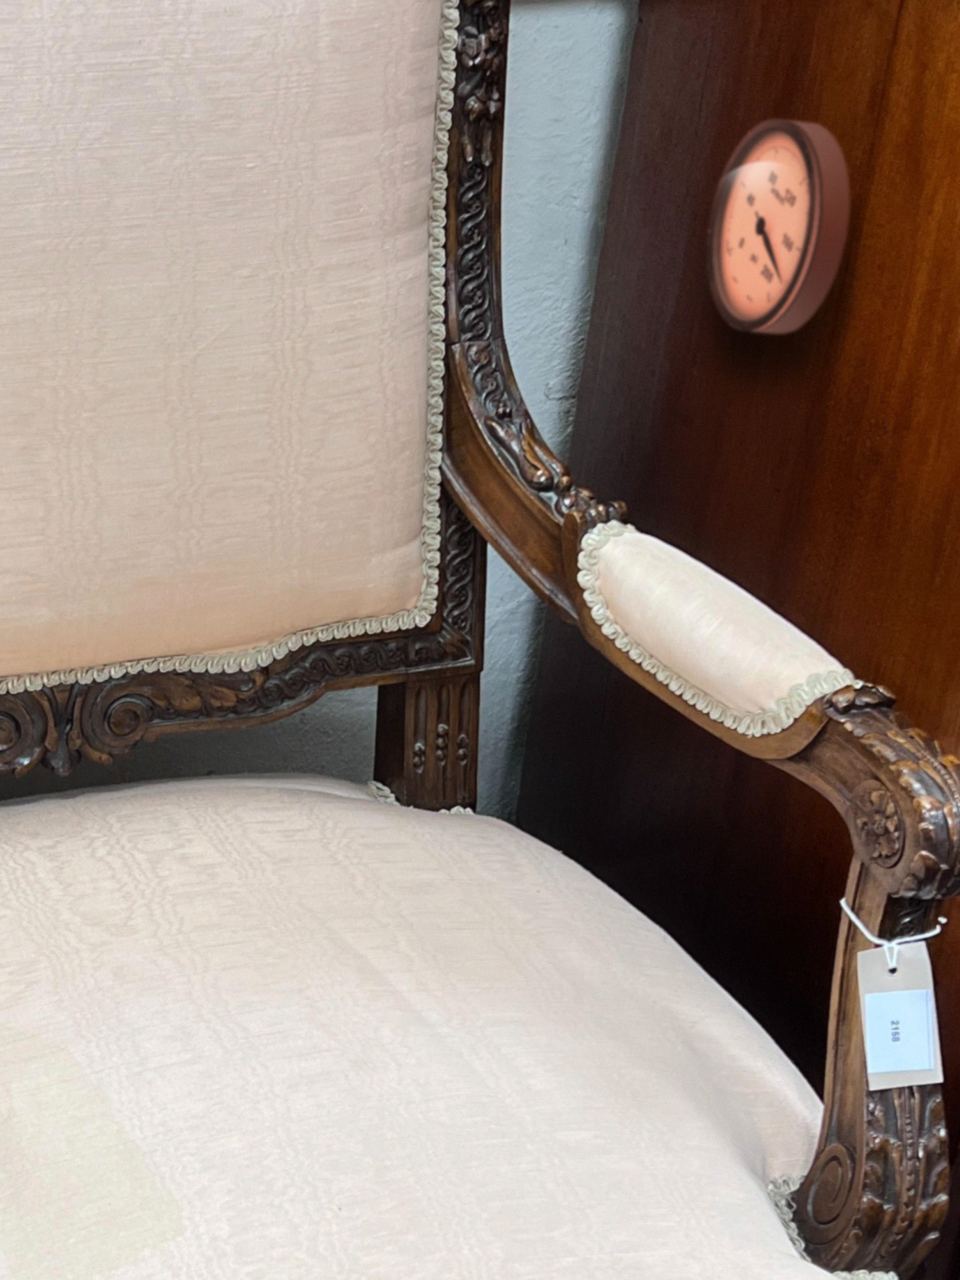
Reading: 180 (psi)
